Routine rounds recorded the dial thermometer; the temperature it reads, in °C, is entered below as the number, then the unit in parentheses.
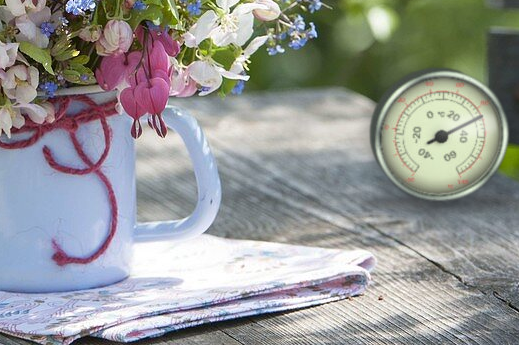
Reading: 30 (°C)
